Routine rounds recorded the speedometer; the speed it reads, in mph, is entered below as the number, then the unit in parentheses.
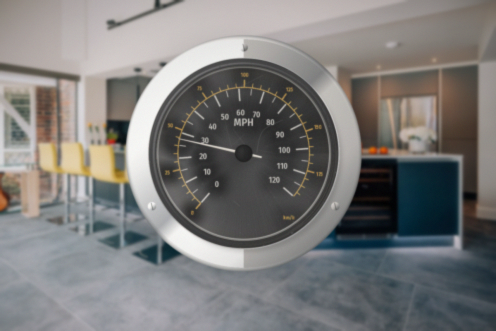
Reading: 27.5 (mph)
